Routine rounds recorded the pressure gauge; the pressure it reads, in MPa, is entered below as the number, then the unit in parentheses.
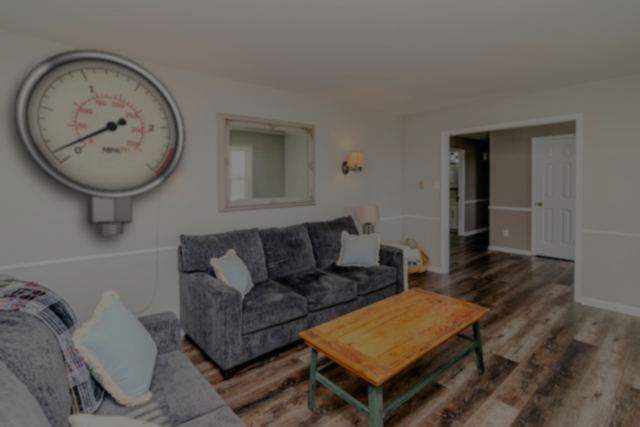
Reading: 0.1 (MPa)
